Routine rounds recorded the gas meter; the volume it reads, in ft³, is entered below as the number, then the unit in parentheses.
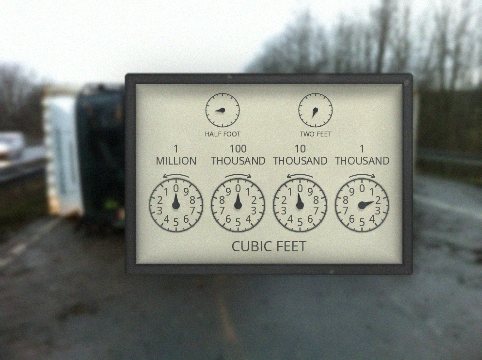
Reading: 200 (ft³)
